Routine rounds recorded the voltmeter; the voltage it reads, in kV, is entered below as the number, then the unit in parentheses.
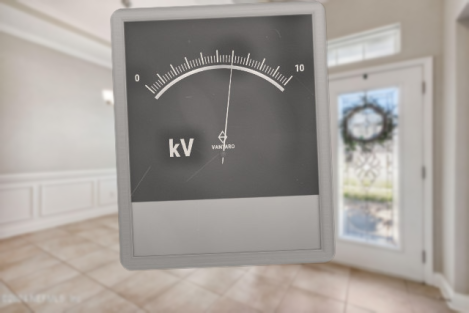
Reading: 6 (kV)
